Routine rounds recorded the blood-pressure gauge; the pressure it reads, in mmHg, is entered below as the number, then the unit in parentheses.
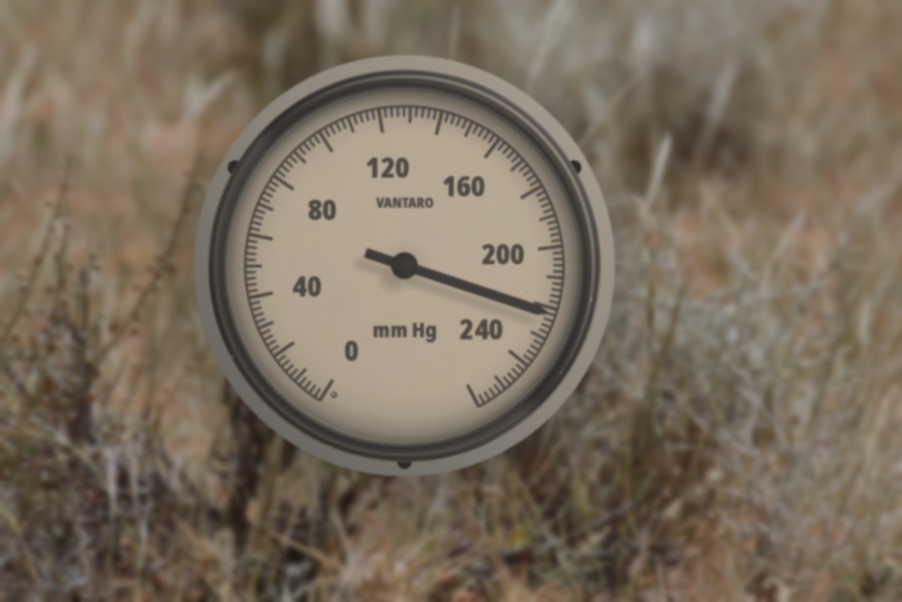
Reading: 222 (mmHg)
